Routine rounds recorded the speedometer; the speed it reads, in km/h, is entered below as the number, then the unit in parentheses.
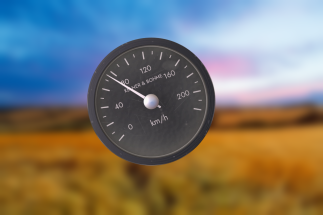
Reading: 75 (km/h)
